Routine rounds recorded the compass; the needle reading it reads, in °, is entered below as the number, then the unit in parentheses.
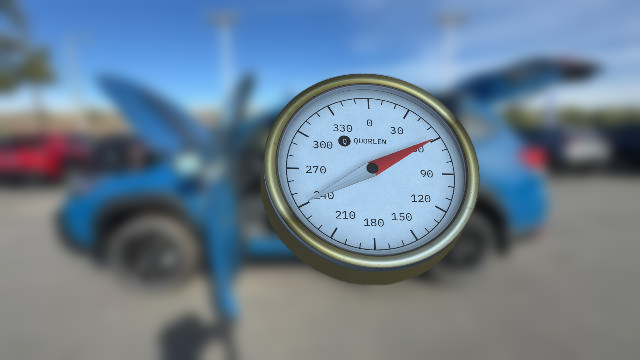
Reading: 60 (°)
